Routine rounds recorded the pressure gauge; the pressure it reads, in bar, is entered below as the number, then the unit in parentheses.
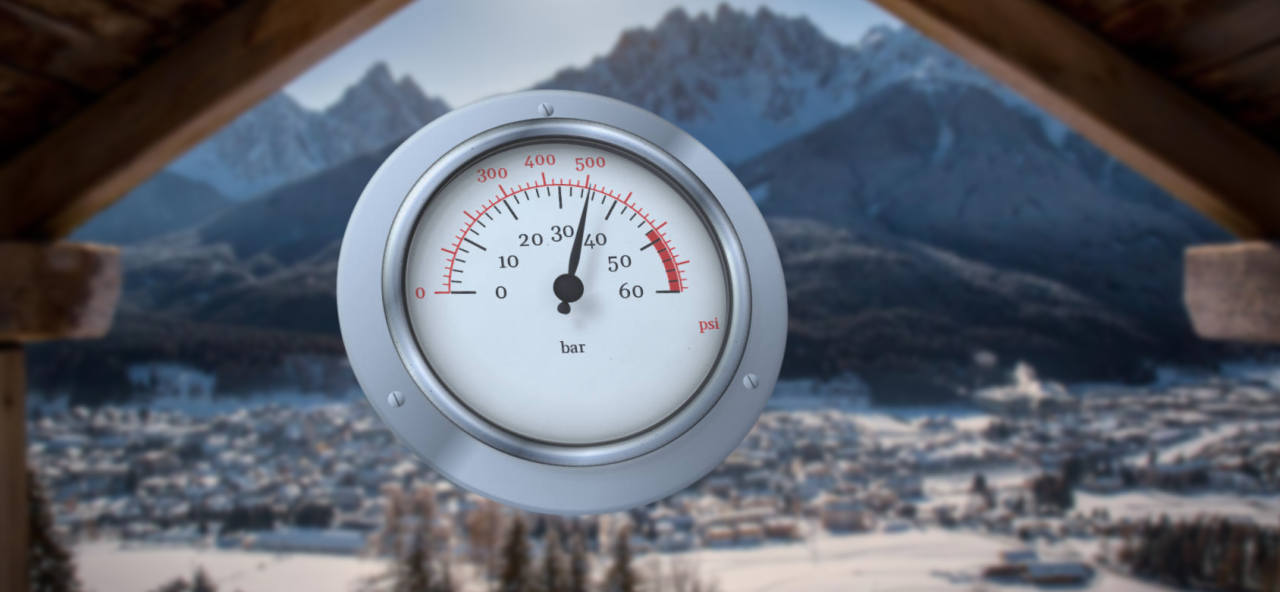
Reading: 35 (bar)
